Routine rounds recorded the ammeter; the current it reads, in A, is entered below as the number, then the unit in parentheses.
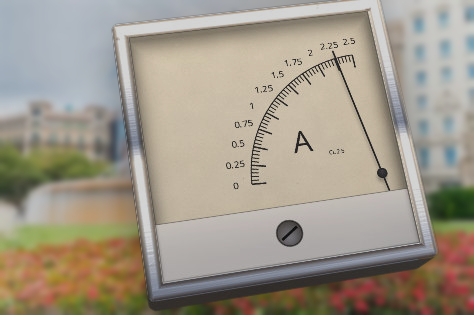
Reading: 2.25 (A)
